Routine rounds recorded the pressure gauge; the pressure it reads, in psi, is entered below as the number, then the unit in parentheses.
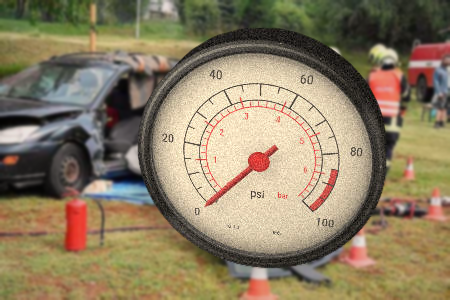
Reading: 0 (psi)
